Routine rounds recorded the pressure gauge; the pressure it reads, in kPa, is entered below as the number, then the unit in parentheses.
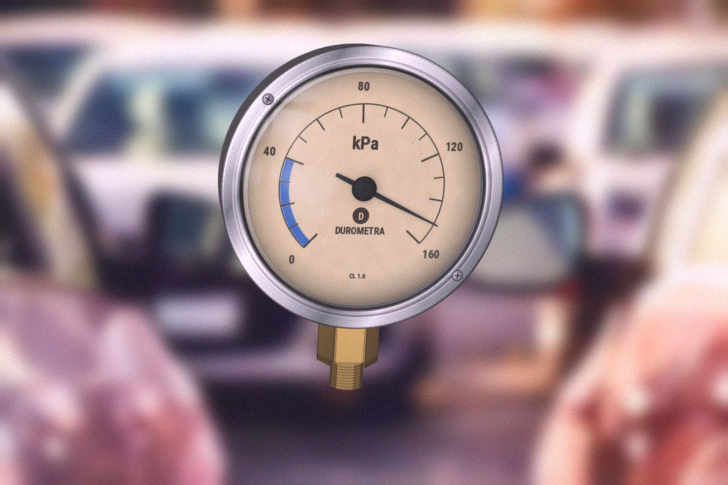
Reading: 150 (kPa)
